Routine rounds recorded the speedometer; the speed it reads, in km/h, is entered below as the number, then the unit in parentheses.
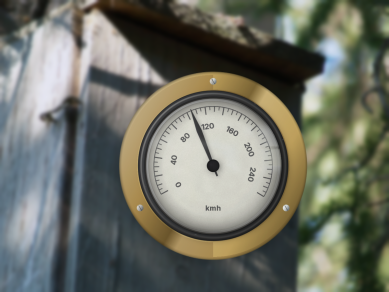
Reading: 105 (km/h)
